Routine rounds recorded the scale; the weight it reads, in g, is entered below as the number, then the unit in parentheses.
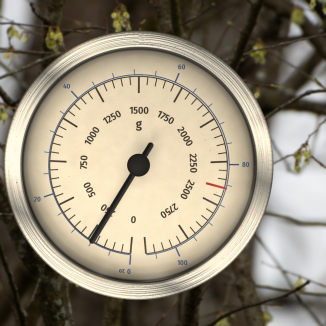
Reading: 225 (g)
